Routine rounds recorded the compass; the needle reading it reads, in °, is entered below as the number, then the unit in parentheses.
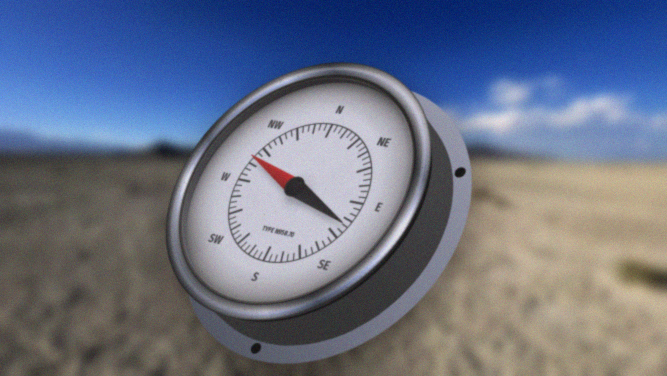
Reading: 290 (°)
